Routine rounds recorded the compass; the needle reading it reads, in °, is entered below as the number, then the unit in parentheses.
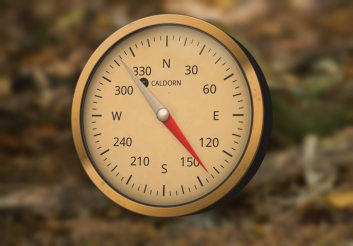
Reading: 140 (°)
